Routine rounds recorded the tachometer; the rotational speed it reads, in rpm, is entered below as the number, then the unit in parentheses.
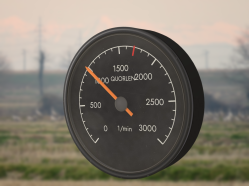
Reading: 1000 (rpm)
